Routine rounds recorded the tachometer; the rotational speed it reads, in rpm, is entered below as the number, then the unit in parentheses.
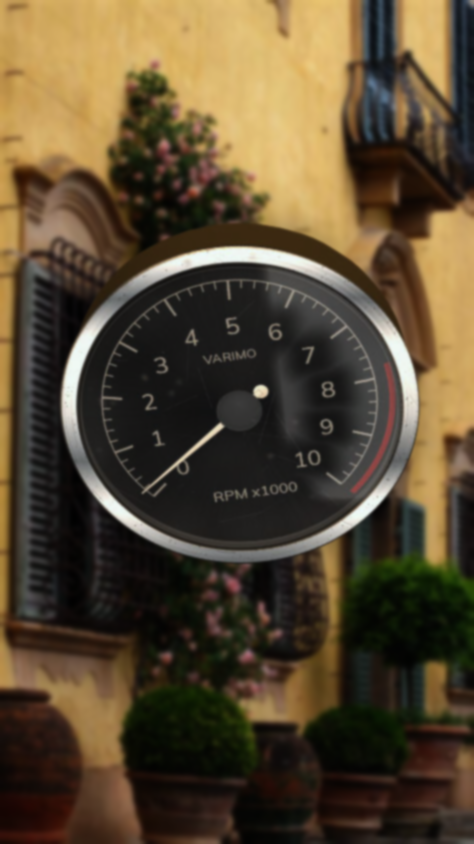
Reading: 200 (rpm)
